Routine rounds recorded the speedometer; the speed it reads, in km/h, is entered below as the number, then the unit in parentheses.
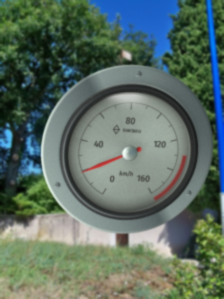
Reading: 20 (km/h)
